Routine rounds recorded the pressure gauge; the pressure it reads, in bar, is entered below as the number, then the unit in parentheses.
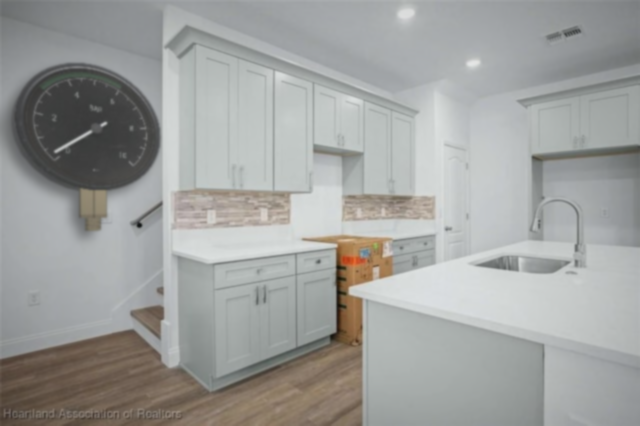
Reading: 0.25 (bar)
